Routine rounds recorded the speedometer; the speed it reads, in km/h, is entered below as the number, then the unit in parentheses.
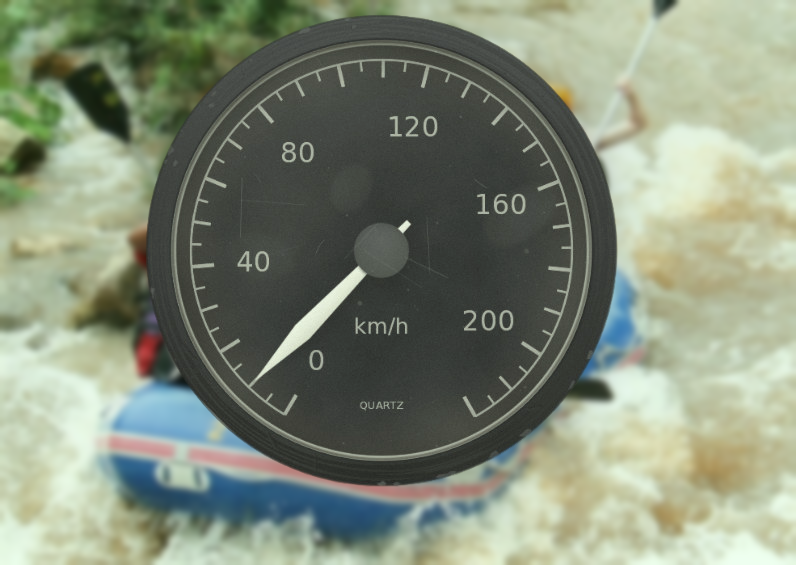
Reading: 10 (km/h)
